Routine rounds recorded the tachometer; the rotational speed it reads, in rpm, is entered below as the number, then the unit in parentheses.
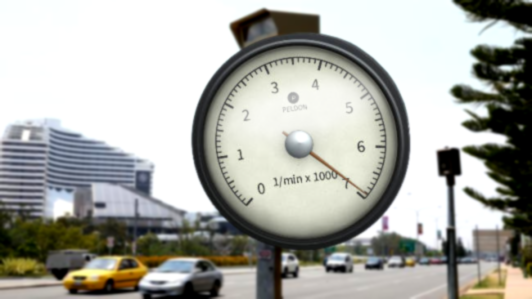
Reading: 6900 (rpm)
